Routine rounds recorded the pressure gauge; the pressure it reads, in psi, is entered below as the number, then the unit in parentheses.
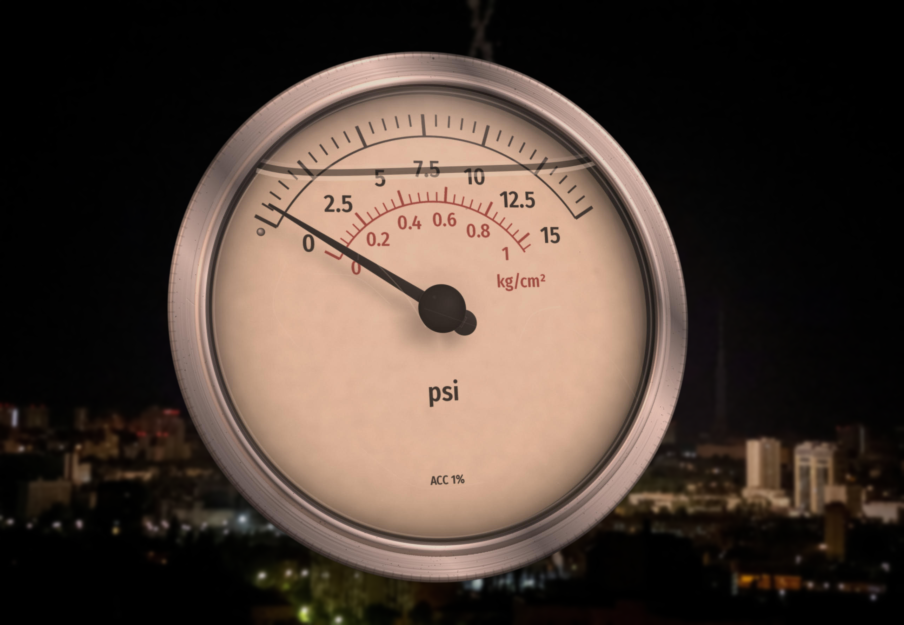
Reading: 0.5 (psi)
